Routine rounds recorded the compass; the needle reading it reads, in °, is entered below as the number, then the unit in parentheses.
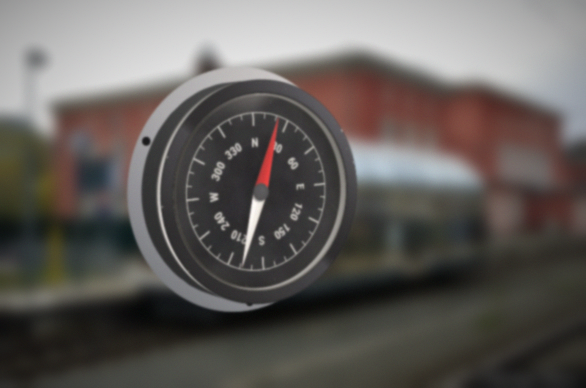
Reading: 20 (°)
